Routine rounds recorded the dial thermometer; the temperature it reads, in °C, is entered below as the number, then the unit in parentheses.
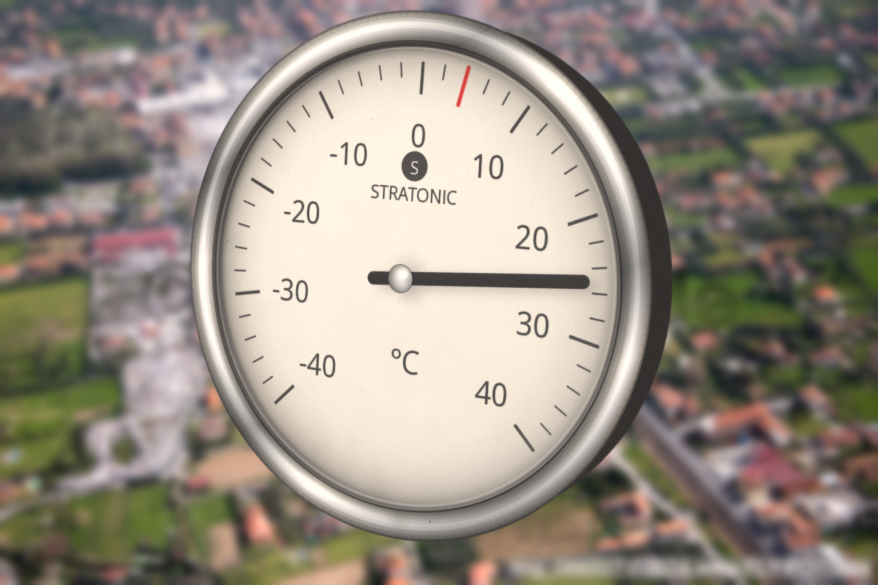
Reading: 25 (°C)
